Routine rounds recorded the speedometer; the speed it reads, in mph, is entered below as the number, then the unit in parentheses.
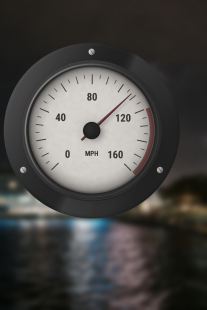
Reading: 107.5 (mph)
